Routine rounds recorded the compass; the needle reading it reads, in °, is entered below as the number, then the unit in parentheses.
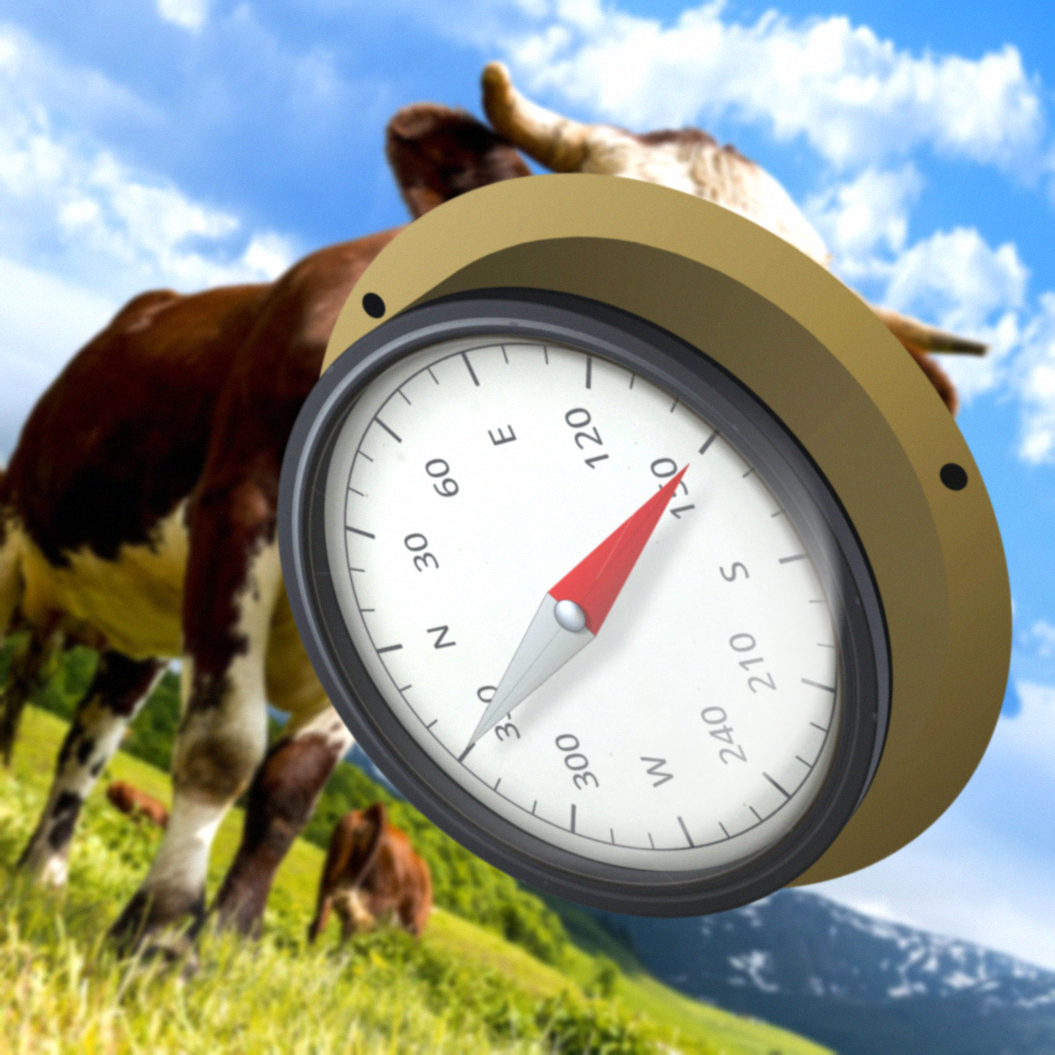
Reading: 150 (°)
